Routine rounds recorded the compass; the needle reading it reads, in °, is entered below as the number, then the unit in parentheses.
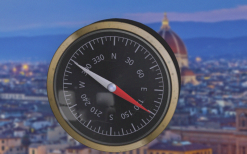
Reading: 120 (°)
